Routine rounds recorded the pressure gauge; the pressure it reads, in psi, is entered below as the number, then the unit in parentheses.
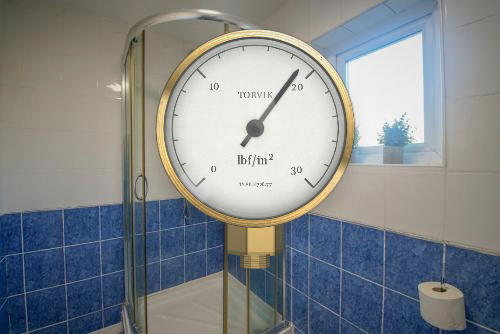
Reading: 19 (psi)
